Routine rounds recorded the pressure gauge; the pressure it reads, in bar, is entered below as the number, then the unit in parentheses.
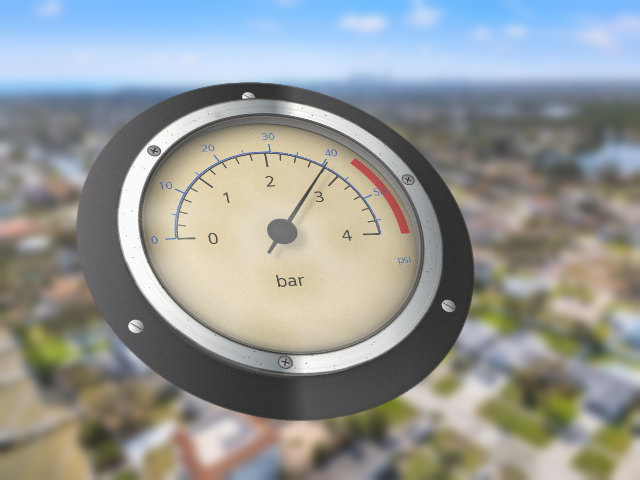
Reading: 2.8 (bar)
